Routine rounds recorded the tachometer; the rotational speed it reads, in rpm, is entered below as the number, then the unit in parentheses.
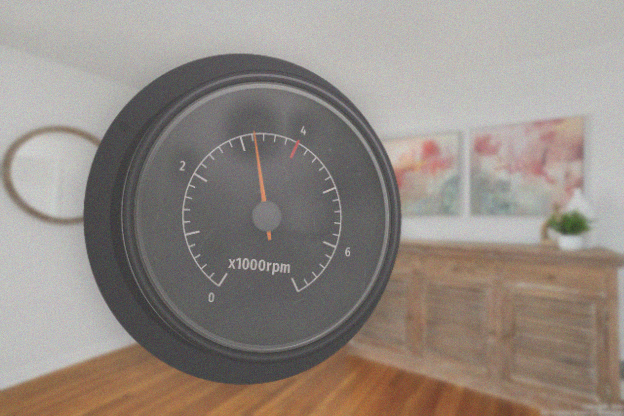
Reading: 3200 (rpm)
